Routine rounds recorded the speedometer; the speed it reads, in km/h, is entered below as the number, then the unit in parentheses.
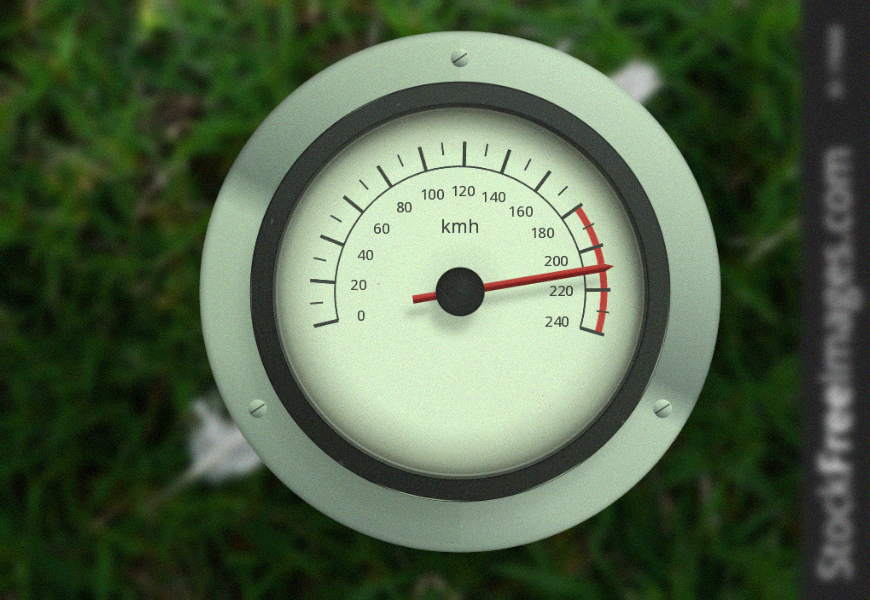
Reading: 210 (km/h)
